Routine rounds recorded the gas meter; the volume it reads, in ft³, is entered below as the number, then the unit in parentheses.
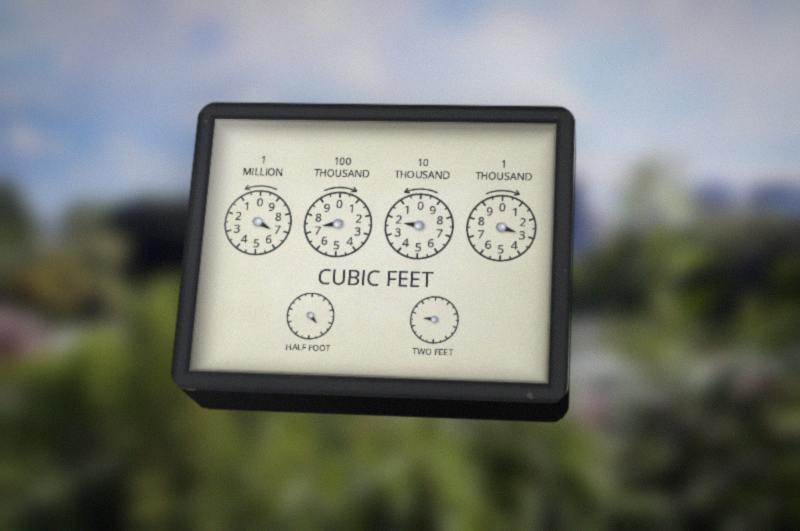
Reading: 672300 (ft³)
